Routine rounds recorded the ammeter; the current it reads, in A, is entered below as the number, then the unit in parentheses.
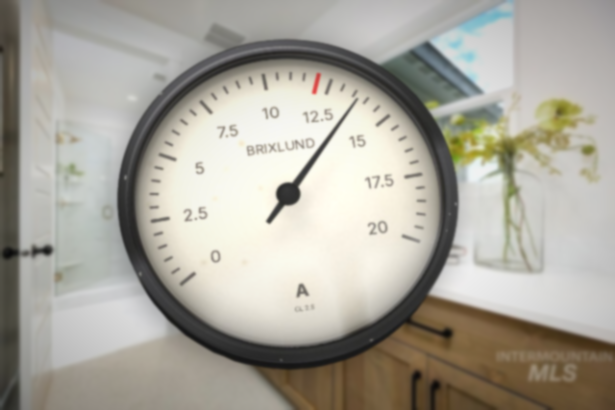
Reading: 13.75 (A)
